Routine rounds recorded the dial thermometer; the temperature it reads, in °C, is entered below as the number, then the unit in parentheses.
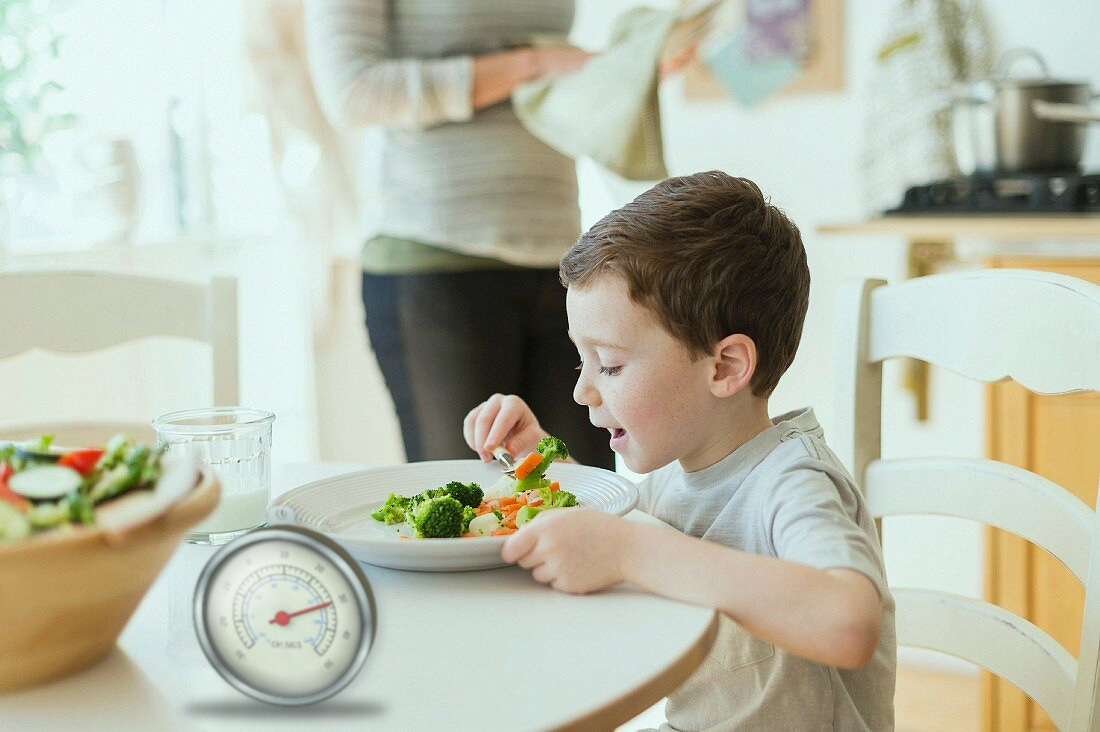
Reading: 30 (°C)
